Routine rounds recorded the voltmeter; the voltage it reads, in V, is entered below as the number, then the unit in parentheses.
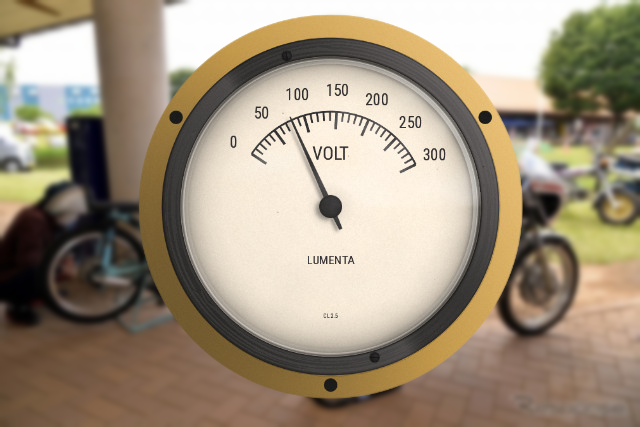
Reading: 80 (V)
